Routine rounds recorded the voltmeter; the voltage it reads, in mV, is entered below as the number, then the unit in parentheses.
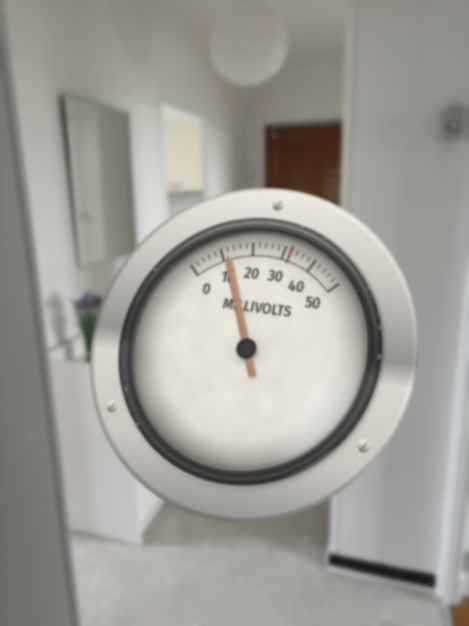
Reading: 12 (mV)
